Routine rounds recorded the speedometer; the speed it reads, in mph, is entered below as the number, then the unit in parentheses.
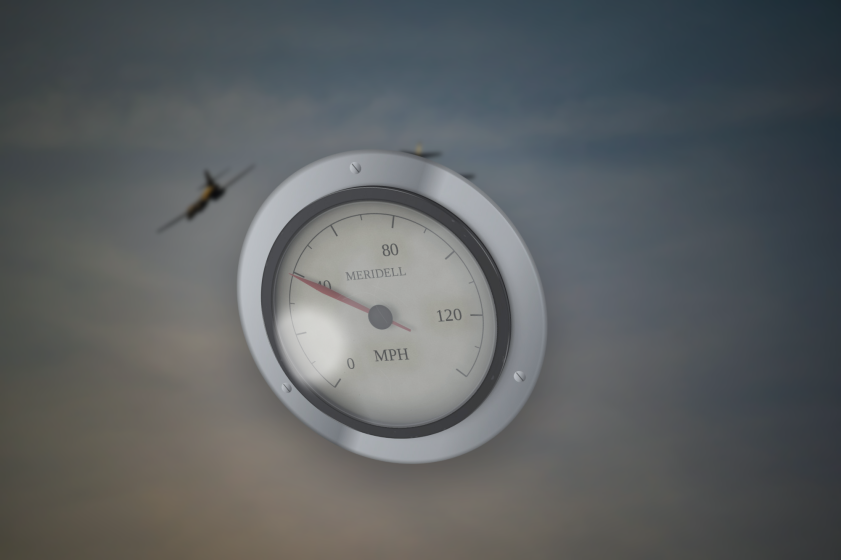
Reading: 40 (mph)
